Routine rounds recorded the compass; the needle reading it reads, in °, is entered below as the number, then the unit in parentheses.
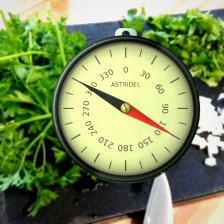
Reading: 120 (°)
